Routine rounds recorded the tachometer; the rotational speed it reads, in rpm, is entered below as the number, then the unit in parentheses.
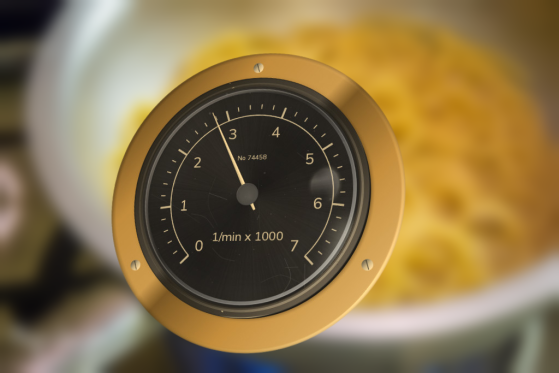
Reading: 2800 (rpm)
